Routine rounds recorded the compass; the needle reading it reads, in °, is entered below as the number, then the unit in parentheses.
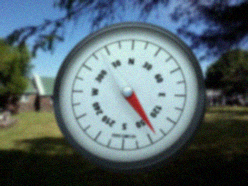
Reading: 142.5 (°)
